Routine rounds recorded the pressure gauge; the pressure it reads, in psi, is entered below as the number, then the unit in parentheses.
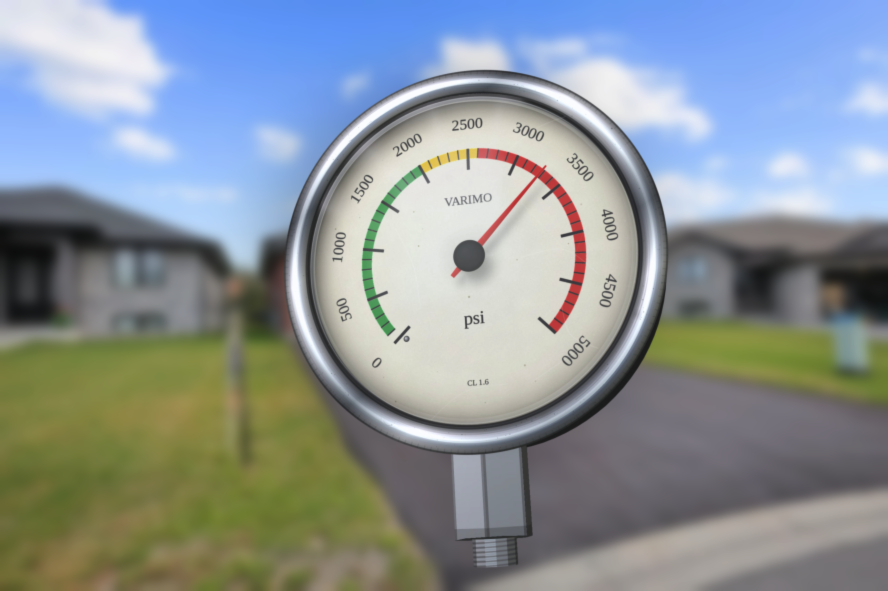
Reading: 3300 (psi)
